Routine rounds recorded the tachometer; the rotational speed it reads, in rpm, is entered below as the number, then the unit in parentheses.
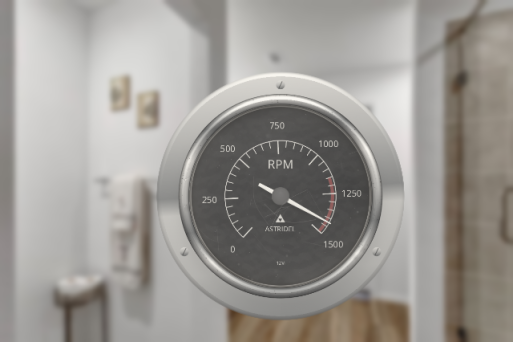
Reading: 1425 (rpm)
